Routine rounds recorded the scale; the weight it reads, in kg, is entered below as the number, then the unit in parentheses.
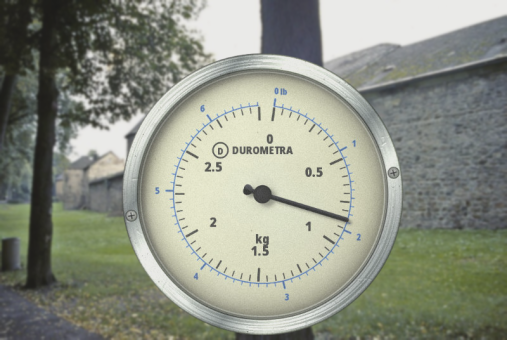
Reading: 0.85 (kg)
